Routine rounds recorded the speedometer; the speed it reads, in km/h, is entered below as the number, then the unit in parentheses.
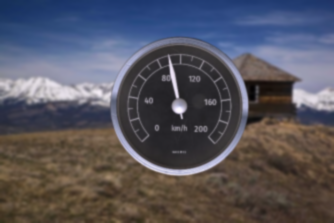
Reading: 90 (km/h)
